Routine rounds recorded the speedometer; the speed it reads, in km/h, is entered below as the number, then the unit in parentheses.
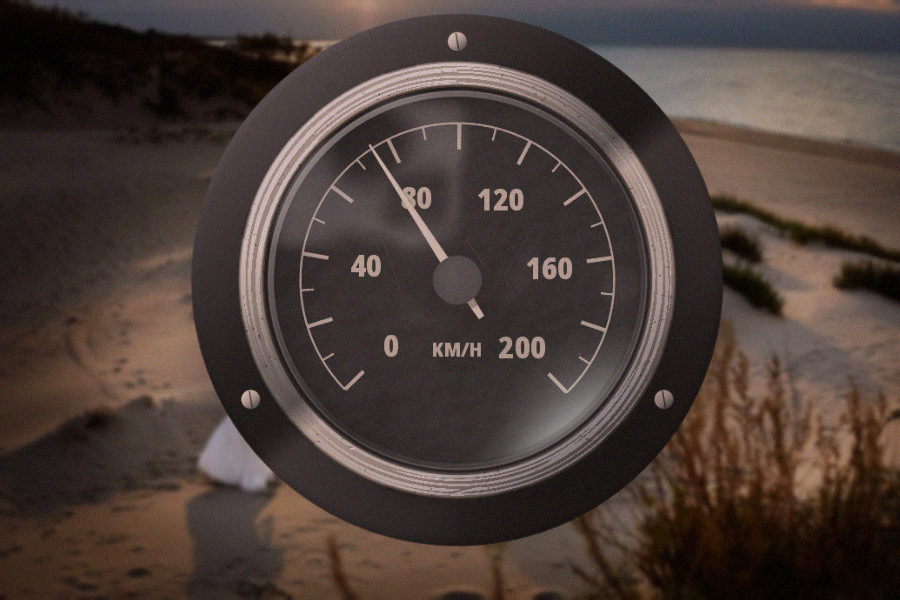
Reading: 75 (km/h)
